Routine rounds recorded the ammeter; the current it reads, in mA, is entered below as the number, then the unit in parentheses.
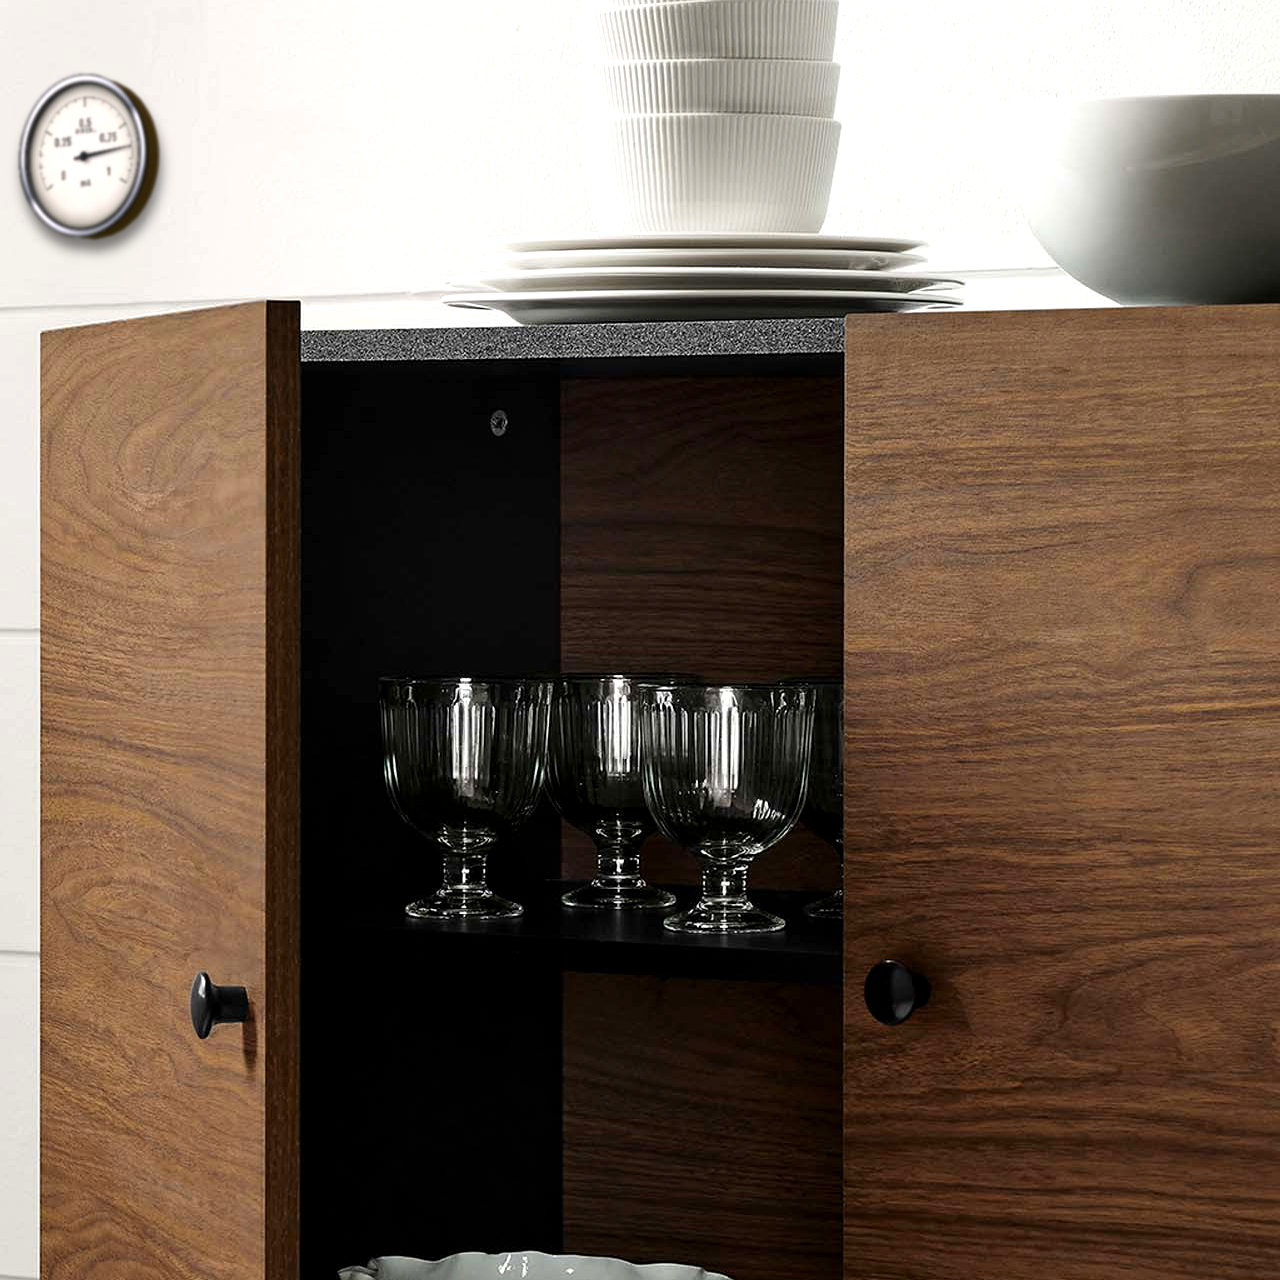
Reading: 0.85 (mA)
